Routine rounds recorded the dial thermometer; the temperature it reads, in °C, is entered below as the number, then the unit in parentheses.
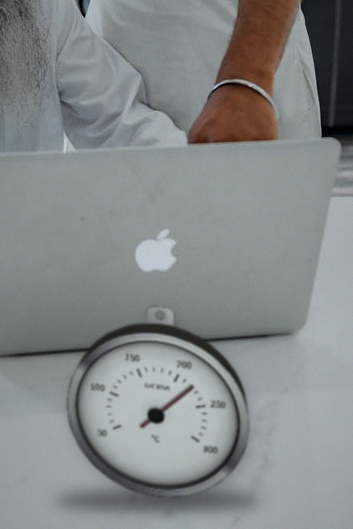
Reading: 220 (°C)
